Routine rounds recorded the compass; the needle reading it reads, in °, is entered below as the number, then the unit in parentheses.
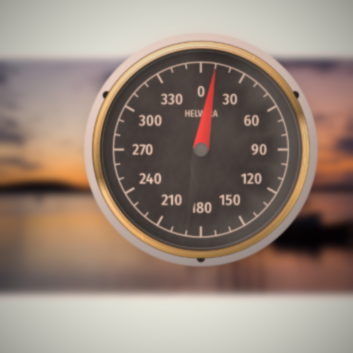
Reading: 10 (°)
